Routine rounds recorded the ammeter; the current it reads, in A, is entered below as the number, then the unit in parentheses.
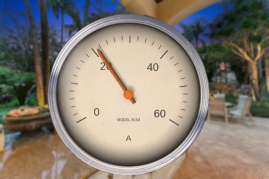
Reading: 21 (A)
